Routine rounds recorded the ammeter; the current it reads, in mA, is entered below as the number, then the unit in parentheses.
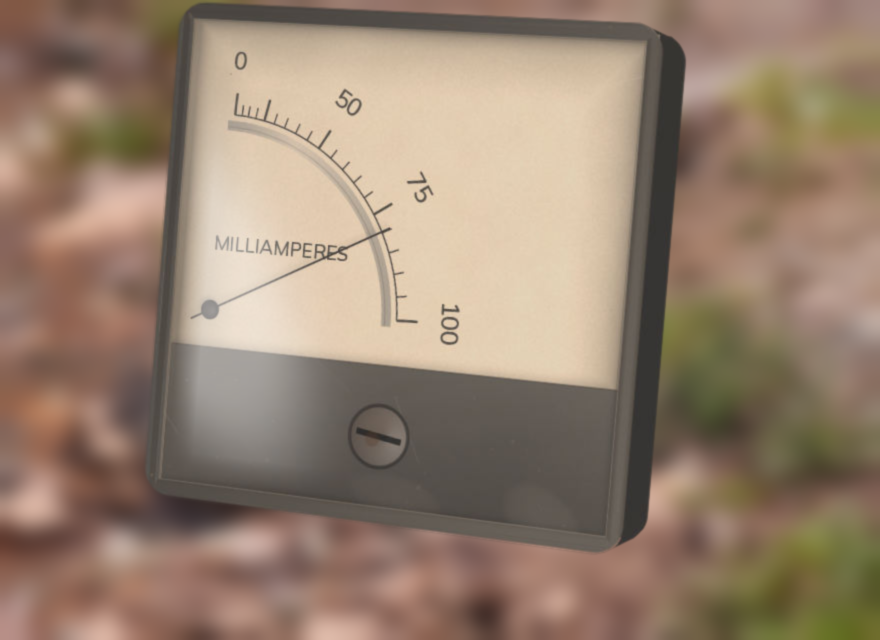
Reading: 80 (mA)
